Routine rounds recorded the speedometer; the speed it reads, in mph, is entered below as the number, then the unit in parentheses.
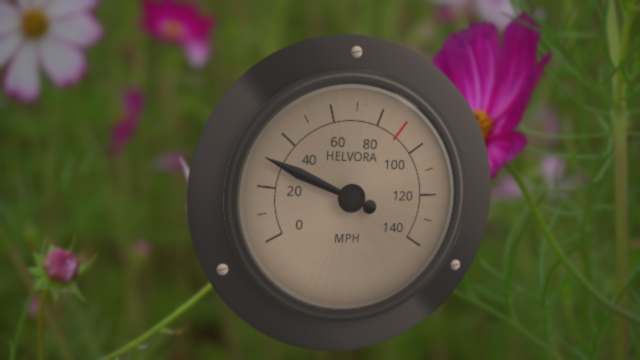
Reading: 30 (mph)
